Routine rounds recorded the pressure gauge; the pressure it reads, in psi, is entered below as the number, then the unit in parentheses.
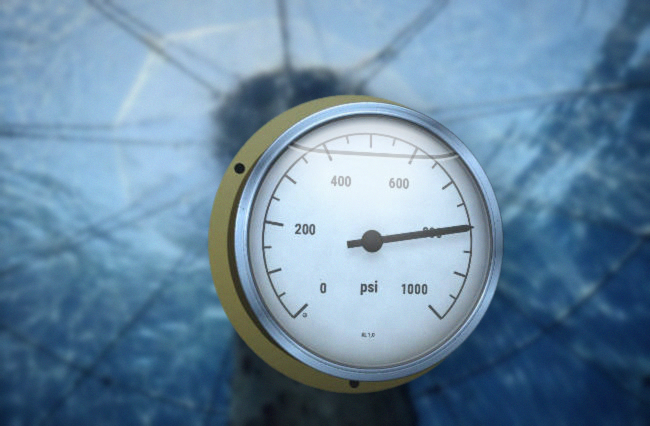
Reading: 800 (psi)
